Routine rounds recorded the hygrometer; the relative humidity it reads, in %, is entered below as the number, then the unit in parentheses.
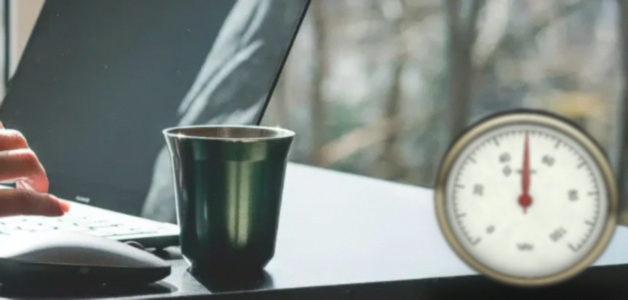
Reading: 50 (%)
